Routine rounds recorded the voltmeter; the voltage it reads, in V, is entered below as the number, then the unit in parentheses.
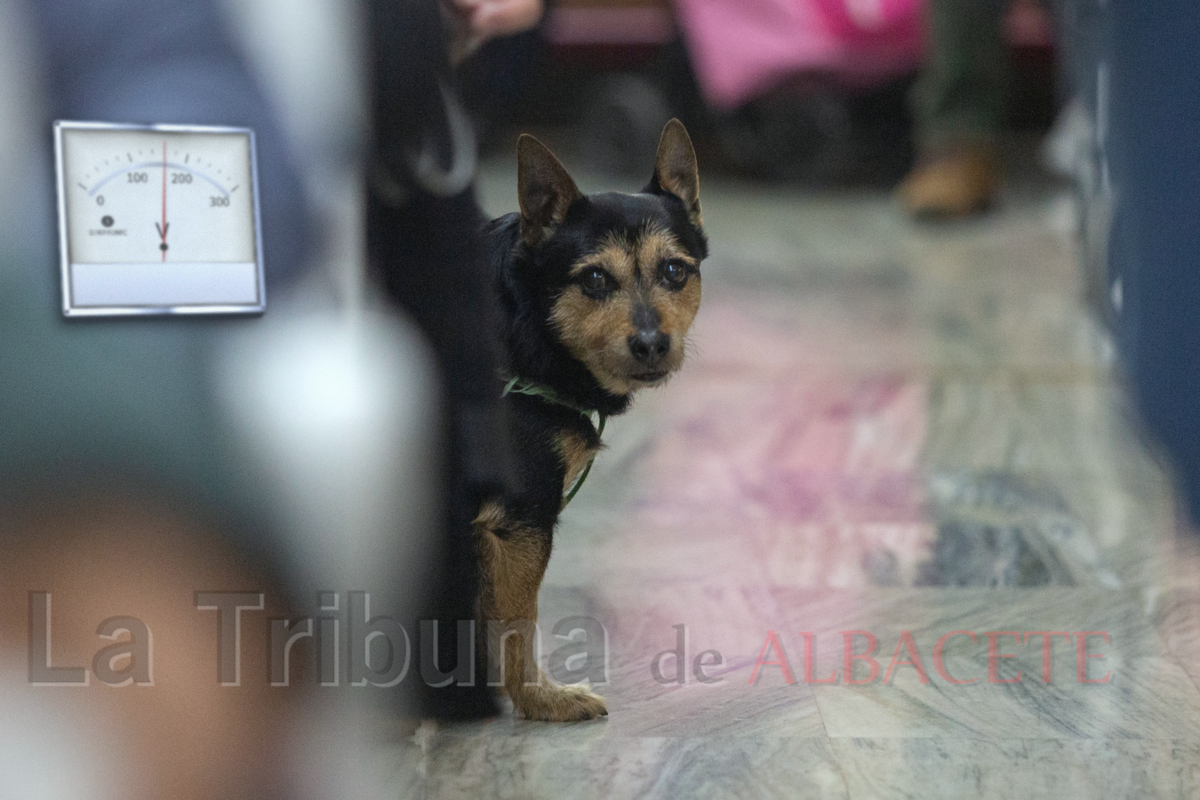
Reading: 160 (V)
